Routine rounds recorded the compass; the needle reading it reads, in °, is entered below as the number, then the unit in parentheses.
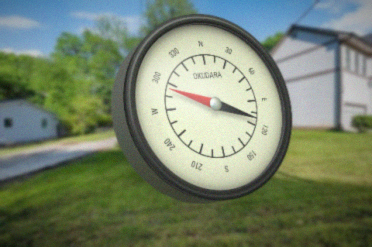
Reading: 292.5 (°)
